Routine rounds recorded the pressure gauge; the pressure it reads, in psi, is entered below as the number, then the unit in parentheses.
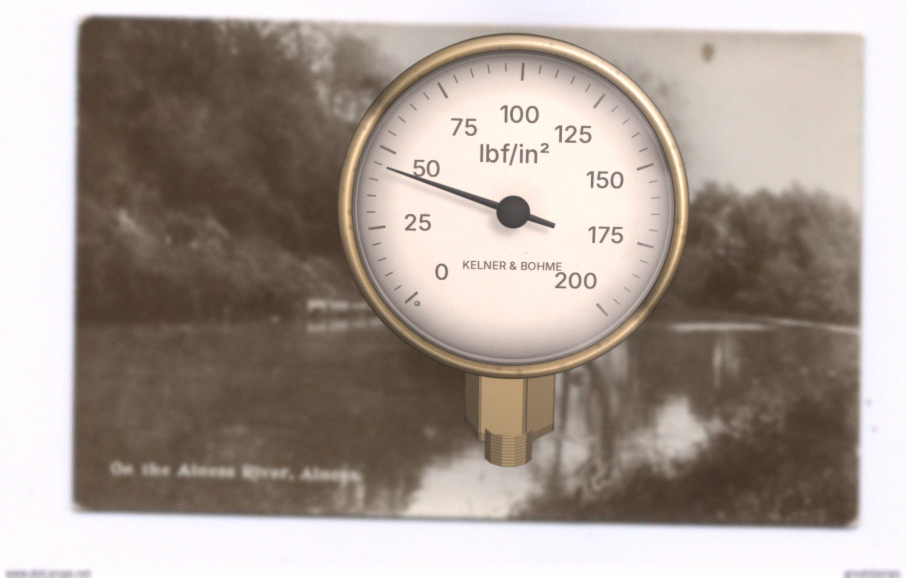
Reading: 45 (psi)
